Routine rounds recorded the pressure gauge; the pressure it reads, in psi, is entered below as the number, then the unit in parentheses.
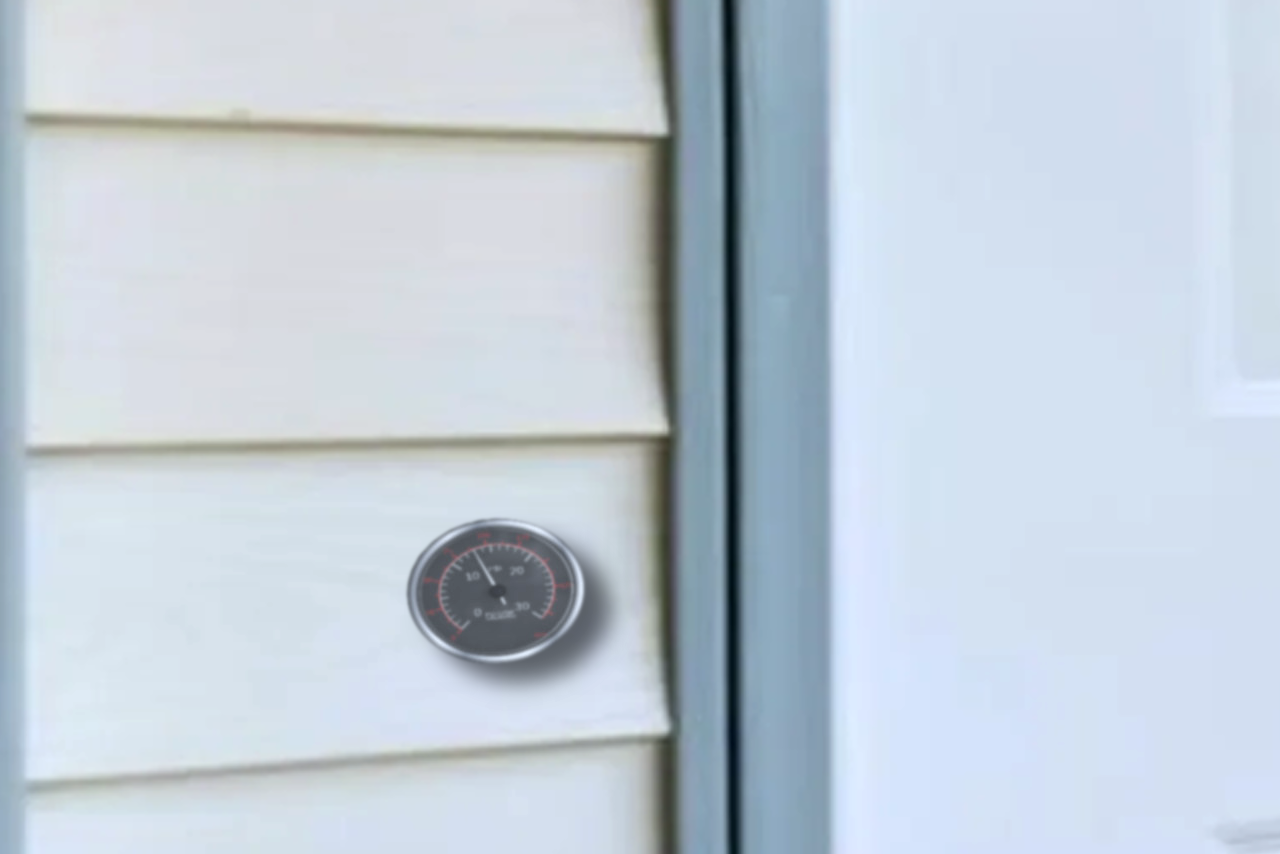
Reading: 13 (psi)
